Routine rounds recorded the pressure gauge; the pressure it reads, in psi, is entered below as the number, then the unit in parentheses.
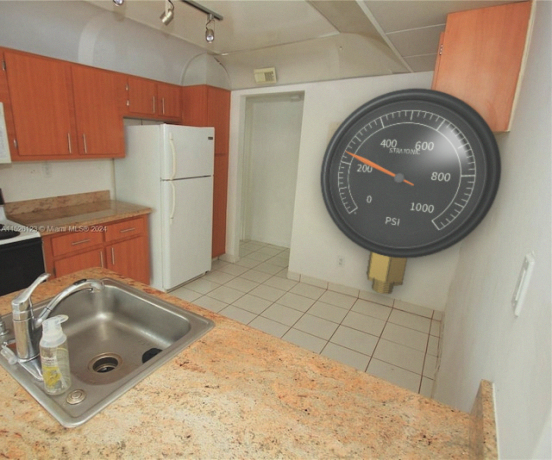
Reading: 240 (psi)
